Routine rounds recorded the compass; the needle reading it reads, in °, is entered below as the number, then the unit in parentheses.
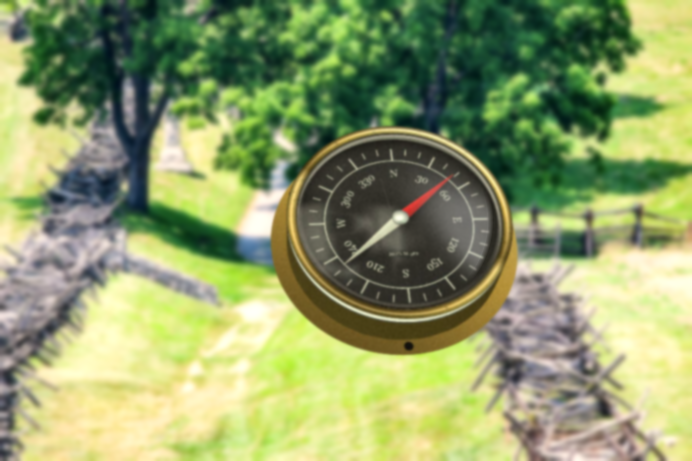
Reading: 50 (°)
